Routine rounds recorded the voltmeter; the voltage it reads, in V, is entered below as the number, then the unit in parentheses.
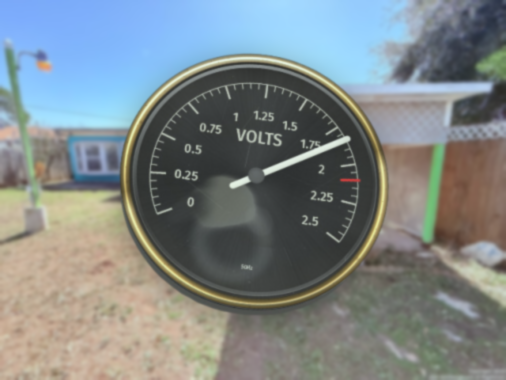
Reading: 1.85 (V)
